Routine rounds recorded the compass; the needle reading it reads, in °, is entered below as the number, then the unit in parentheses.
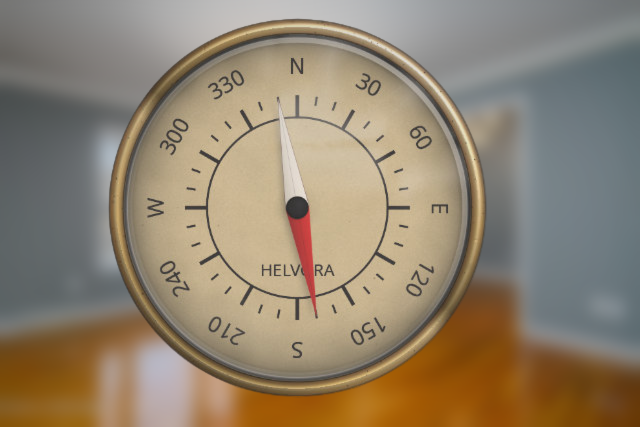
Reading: 170 (°)
